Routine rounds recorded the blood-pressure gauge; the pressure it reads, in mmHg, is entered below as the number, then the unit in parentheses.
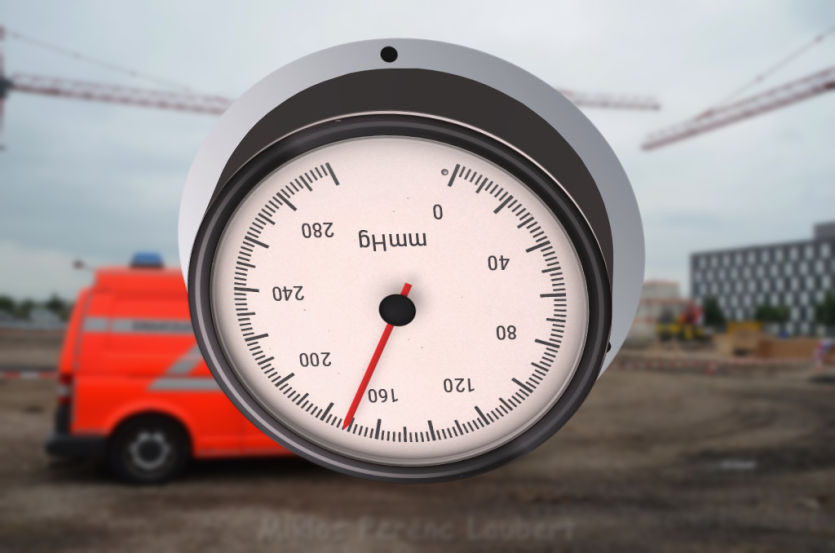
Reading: 172 (mmHg)
